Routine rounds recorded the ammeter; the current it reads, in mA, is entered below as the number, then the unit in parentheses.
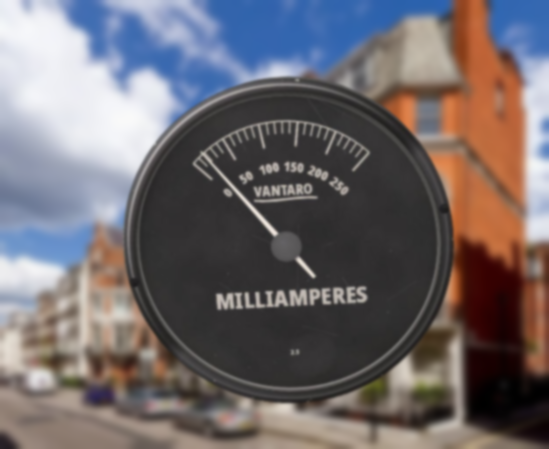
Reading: 20 (mA)
